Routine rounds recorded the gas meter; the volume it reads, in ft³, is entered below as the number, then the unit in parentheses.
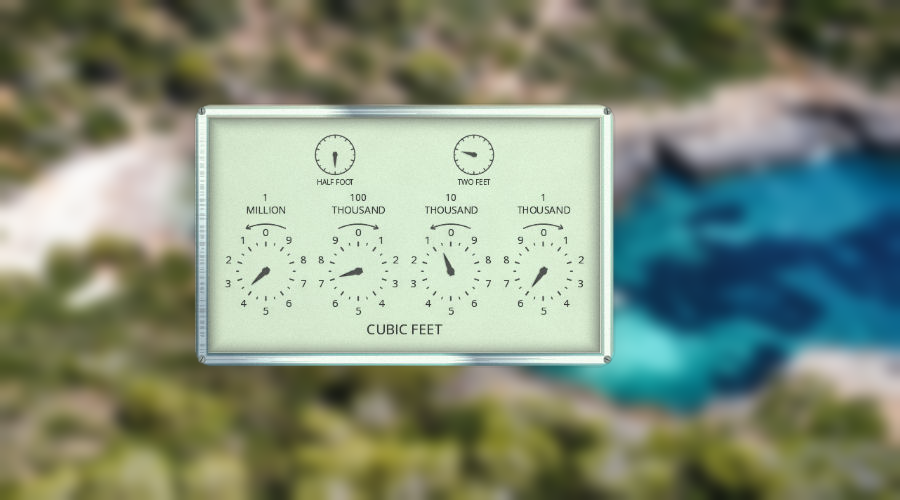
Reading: 370600 (ft³)
